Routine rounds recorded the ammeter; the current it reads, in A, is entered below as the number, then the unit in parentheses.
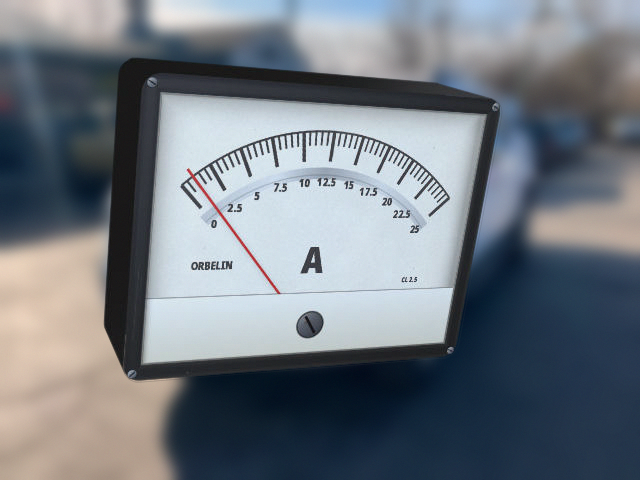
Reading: 1 (A)
